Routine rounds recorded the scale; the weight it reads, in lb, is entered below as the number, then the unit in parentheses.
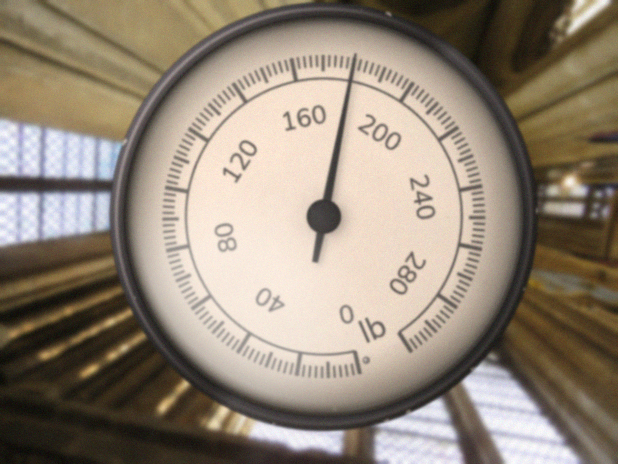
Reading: 180 (lb)
